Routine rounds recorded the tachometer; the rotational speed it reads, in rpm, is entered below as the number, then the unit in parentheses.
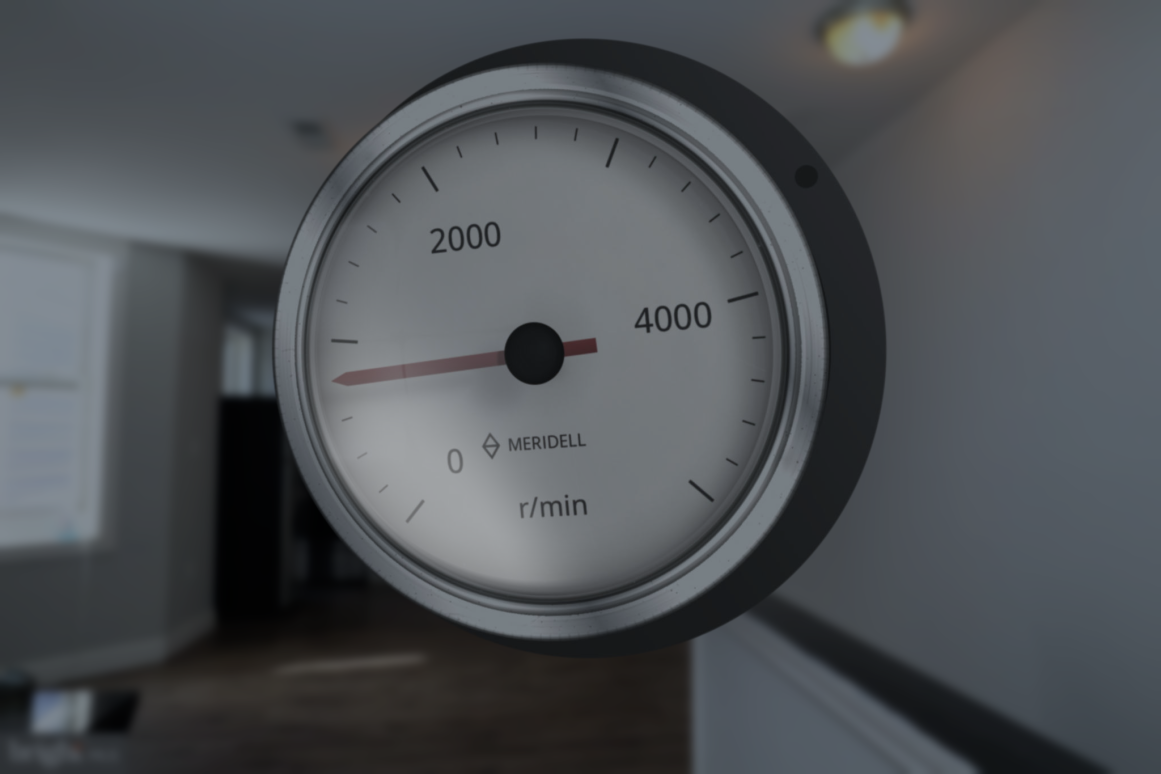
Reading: 800 (rpm)
